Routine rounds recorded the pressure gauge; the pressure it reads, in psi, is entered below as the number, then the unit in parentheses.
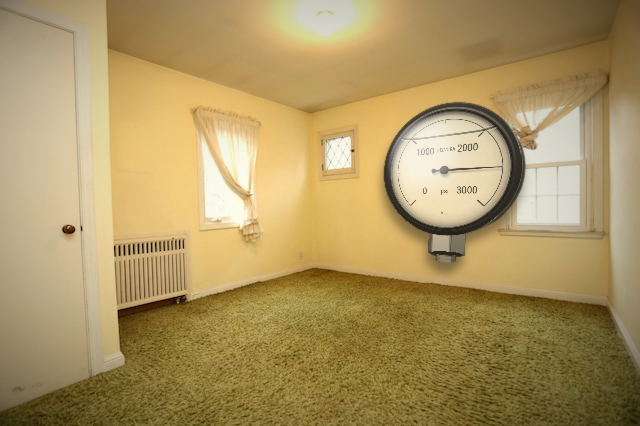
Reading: 2500 (psi)
